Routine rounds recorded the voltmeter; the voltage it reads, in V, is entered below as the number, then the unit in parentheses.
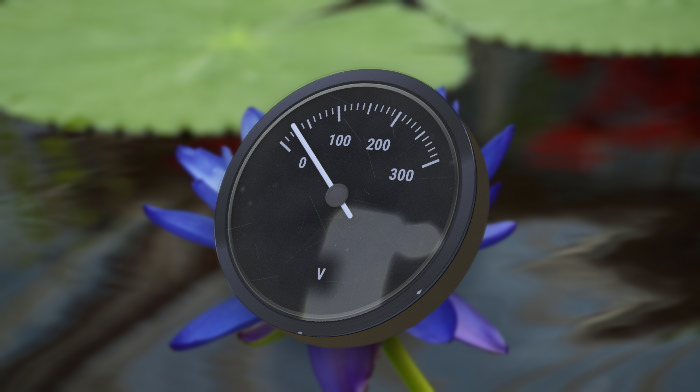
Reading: 30 (V)
